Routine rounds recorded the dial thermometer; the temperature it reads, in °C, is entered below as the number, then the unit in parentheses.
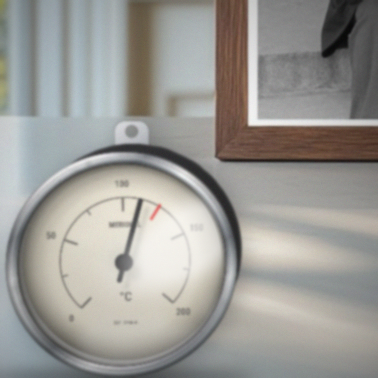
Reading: 112.5 (°C)
